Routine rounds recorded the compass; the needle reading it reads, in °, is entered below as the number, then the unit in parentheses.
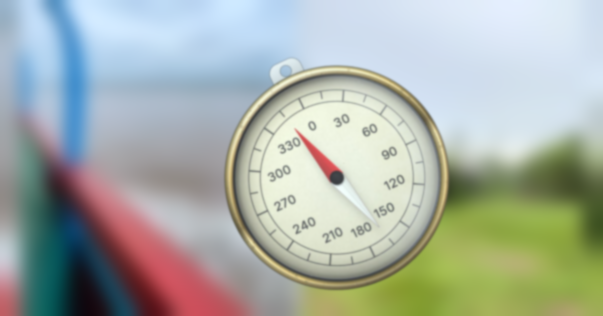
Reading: 345 (°)
